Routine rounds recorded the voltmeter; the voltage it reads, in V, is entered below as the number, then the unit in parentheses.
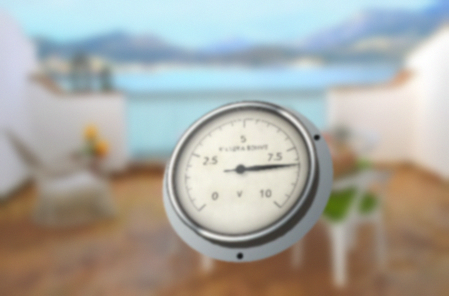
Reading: 8.25 (V)
